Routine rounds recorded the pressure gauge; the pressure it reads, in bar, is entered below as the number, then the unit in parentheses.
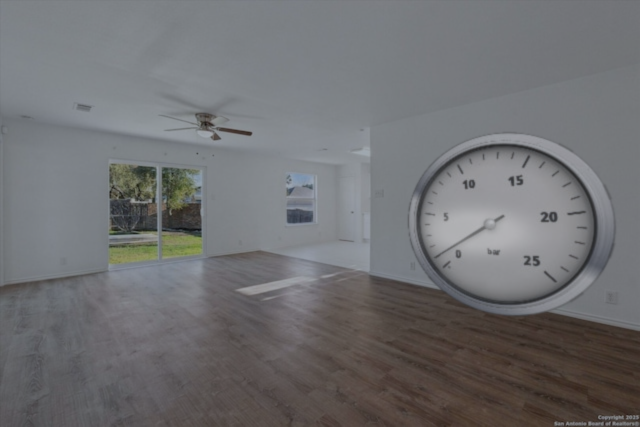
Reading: 1 (bar)
